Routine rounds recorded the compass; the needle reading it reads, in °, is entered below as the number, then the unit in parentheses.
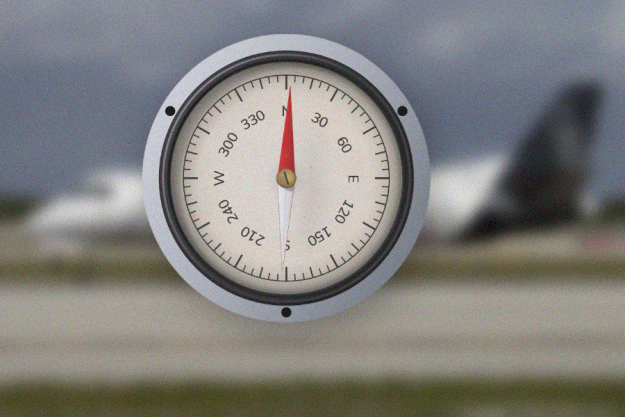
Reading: 2.5 (°)
